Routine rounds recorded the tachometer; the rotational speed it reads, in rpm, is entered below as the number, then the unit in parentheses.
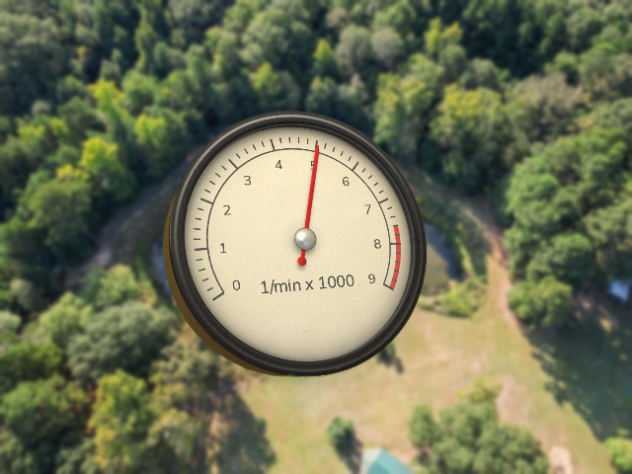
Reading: 5000 (rpm)
